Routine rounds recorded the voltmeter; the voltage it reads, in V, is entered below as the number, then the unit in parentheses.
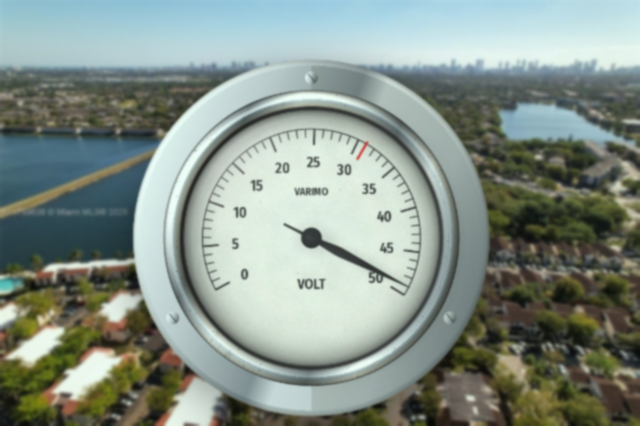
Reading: 49 (V)
